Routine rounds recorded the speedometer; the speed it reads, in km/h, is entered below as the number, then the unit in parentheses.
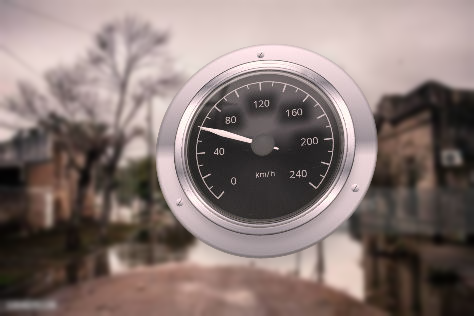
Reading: 60 (km/h)
